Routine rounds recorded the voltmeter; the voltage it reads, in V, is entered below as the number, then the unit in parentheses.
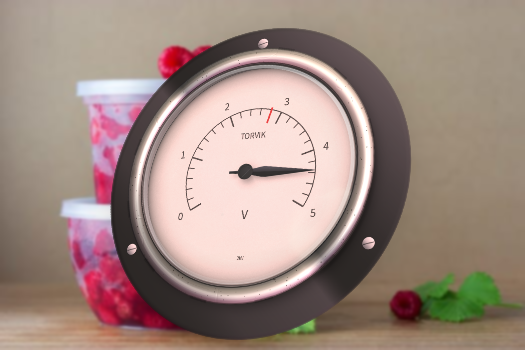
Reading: 4.4 (V)
